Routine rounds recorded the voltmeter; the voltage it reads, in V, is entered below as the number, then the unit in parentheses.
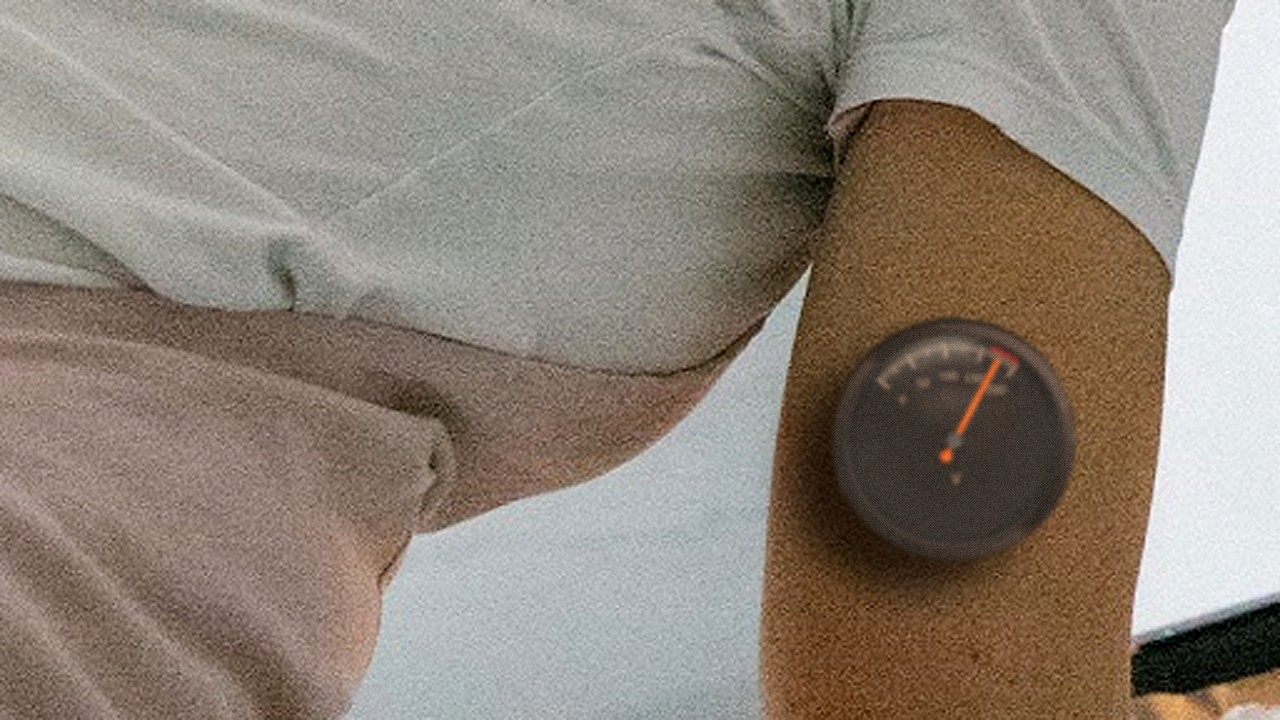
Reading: 175 (V)
